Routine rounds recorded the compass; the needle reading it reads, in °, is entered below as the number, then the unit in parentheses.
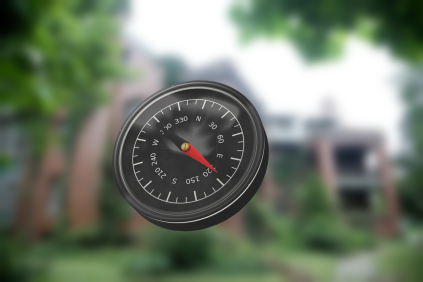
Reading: 115 (°)
